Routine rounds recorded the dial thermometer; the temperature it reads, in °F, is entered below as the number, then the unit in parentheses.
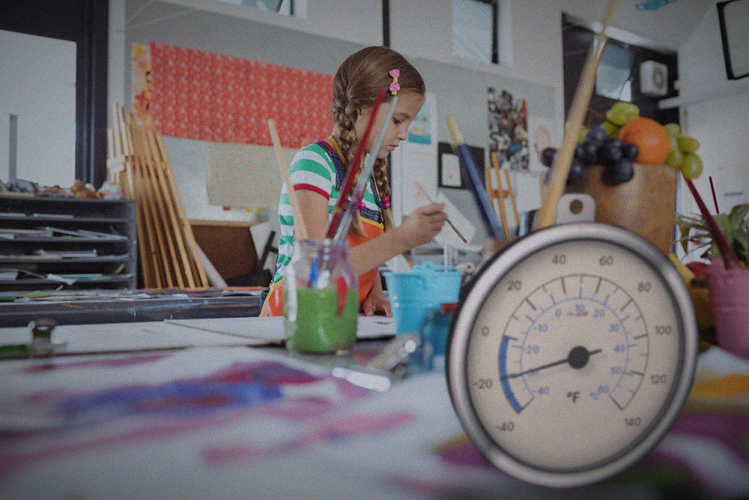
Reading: -20 (°F)
